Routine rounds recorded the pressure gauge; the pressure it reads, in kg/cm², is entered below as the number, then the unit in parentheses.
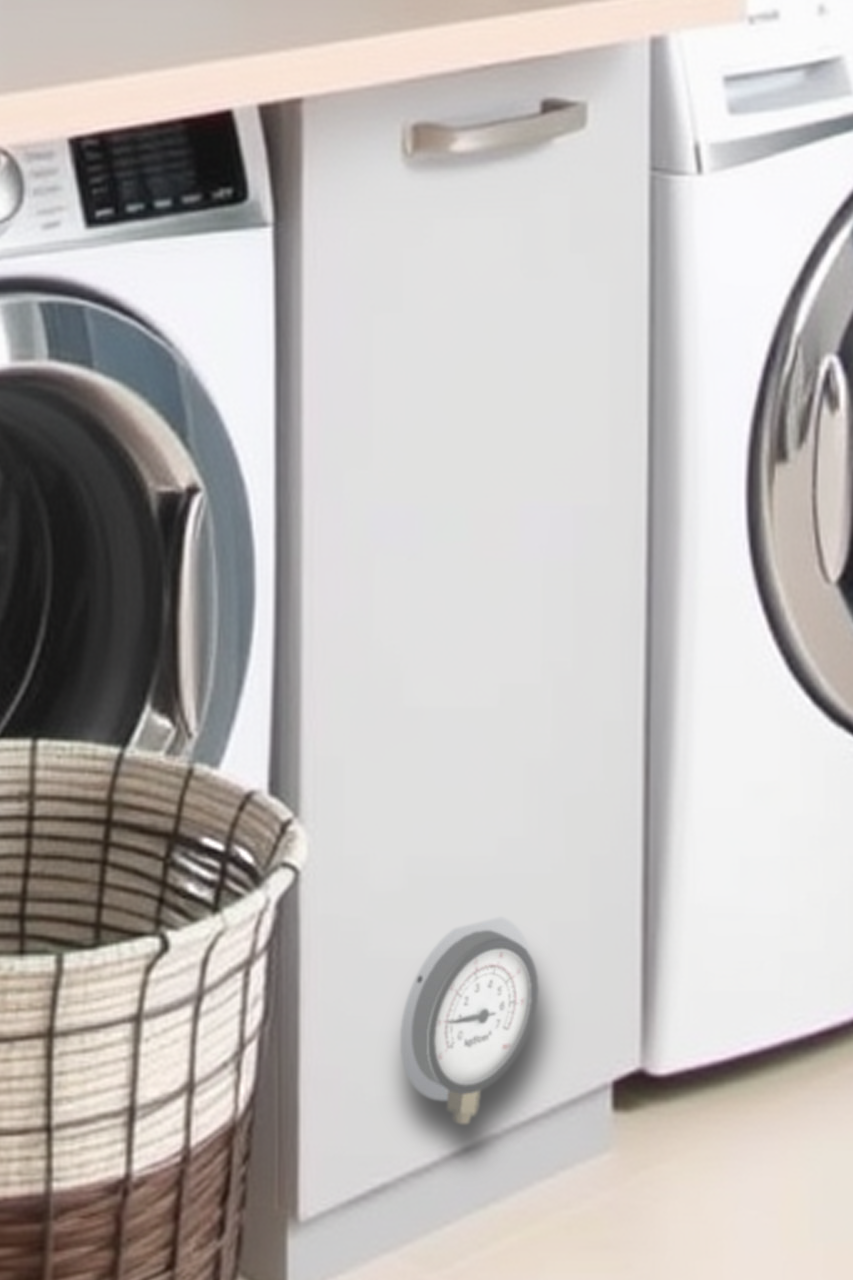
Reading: 1 (kg/cm²)
